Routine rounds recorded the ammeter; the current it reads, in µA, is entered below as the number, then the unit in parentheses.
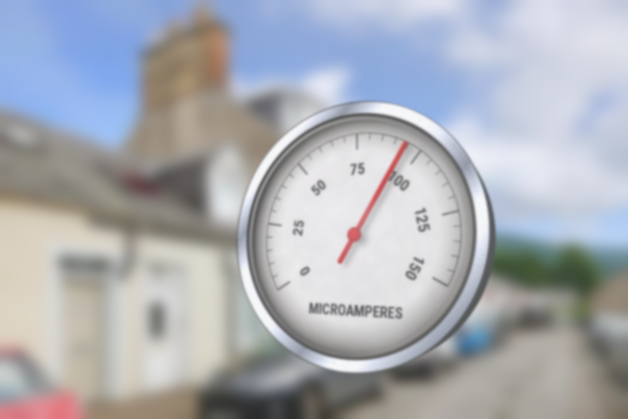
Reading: 95 (µA)
